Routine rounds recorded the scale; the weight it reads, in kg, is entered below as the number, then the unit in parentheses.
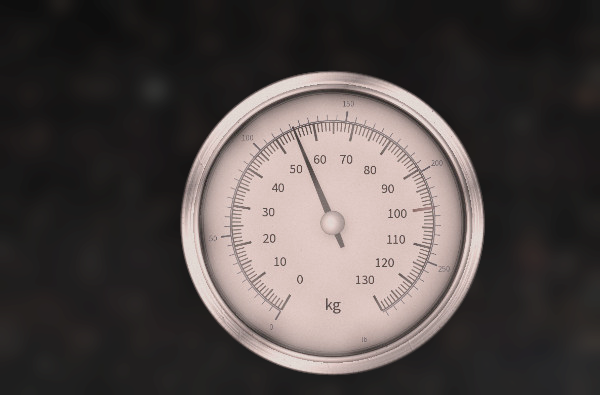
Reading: 55 (kg)
